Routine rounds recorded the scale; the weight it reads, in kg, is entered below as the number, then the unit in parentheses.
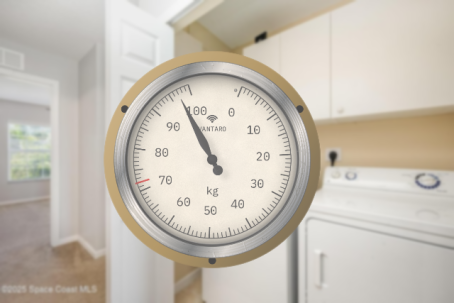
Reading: 97 (kg)
